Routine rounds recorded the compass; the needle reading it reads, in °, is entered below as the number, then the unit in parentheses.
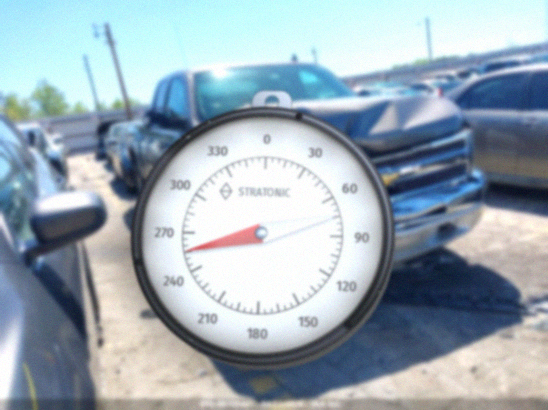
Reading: 255 (°)
